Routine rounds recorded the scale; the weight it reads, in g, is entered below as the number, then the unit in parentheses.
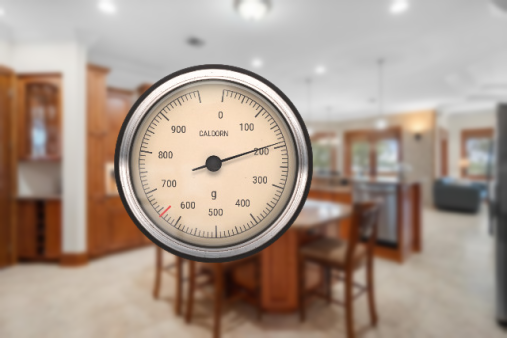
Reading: 190 (g)
